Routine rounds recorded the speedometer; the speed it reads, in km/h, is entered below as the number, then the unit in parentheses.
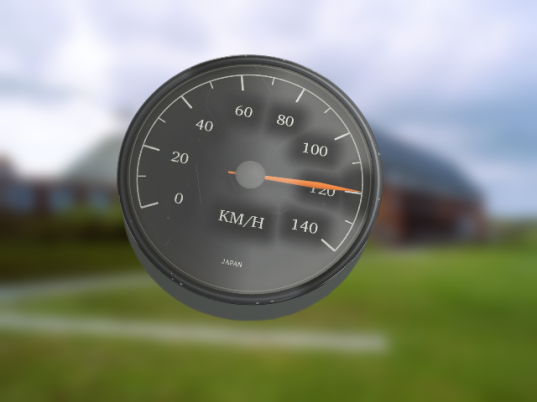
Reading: 120 (km/h)
